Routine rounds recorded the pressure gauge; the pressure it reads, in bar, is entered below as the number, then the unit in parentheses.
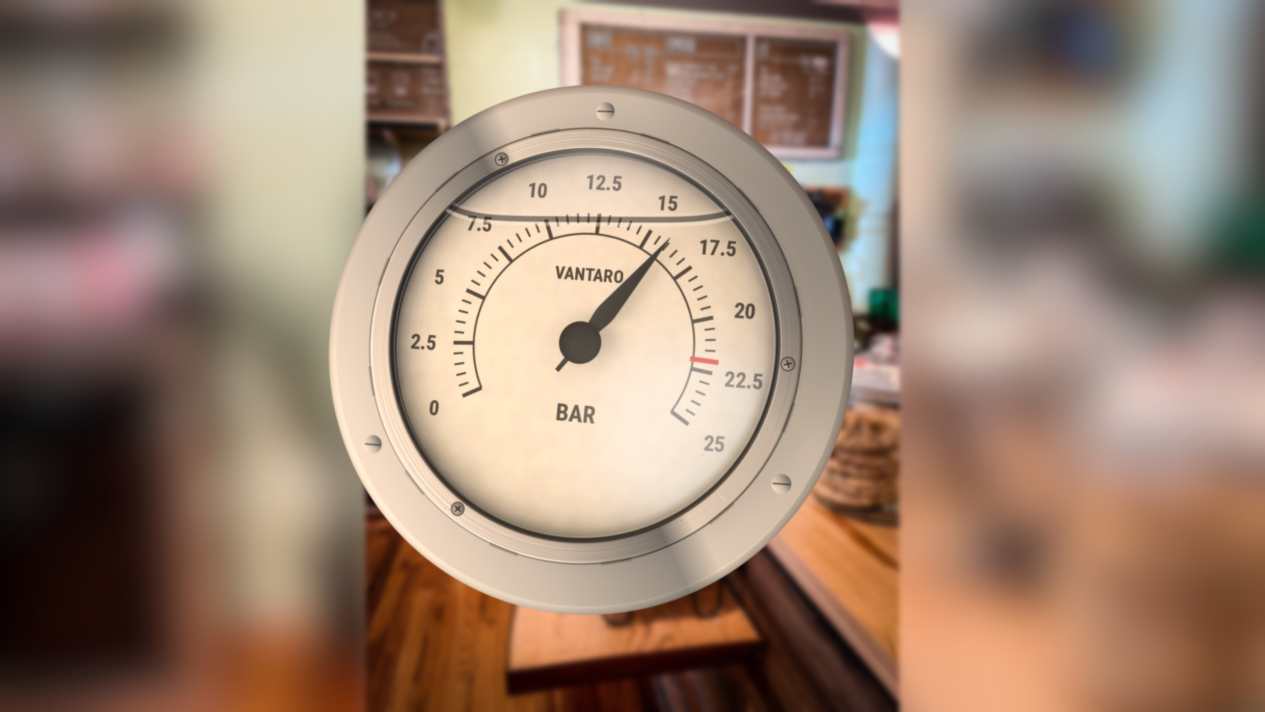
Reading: 16 (bar)
